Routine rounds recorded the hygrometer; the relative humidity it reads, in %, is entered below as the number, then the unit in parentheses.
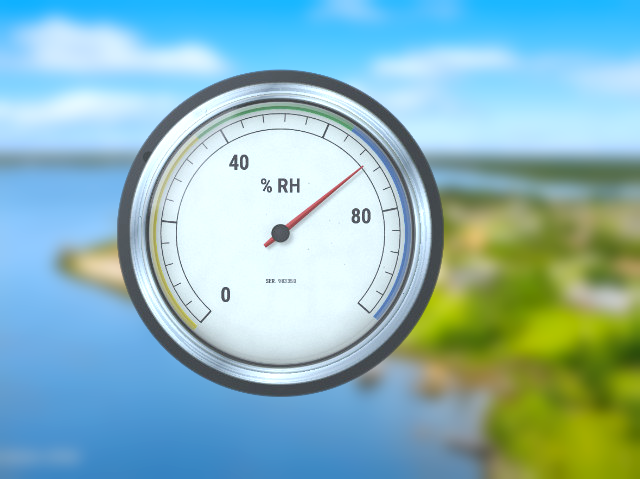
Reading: 70 (%)
